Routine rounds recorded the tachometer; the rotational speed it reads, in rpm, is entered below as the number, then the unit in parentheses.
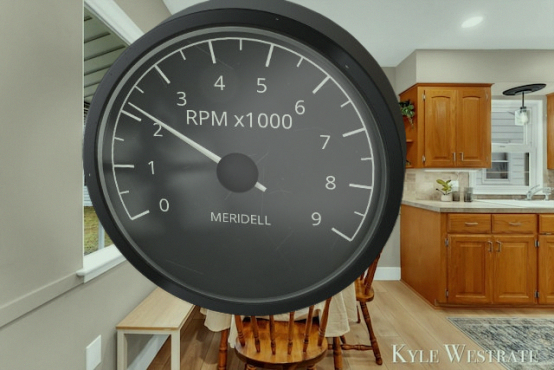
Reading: 2250 (rpm)
